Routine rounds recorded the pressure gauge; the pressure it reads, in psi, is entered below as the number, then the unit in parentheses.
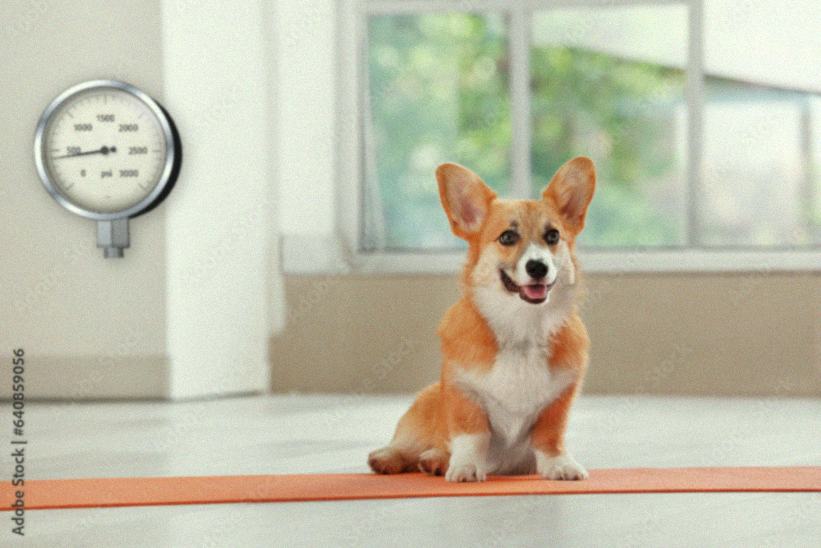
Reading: 400 (psi)
